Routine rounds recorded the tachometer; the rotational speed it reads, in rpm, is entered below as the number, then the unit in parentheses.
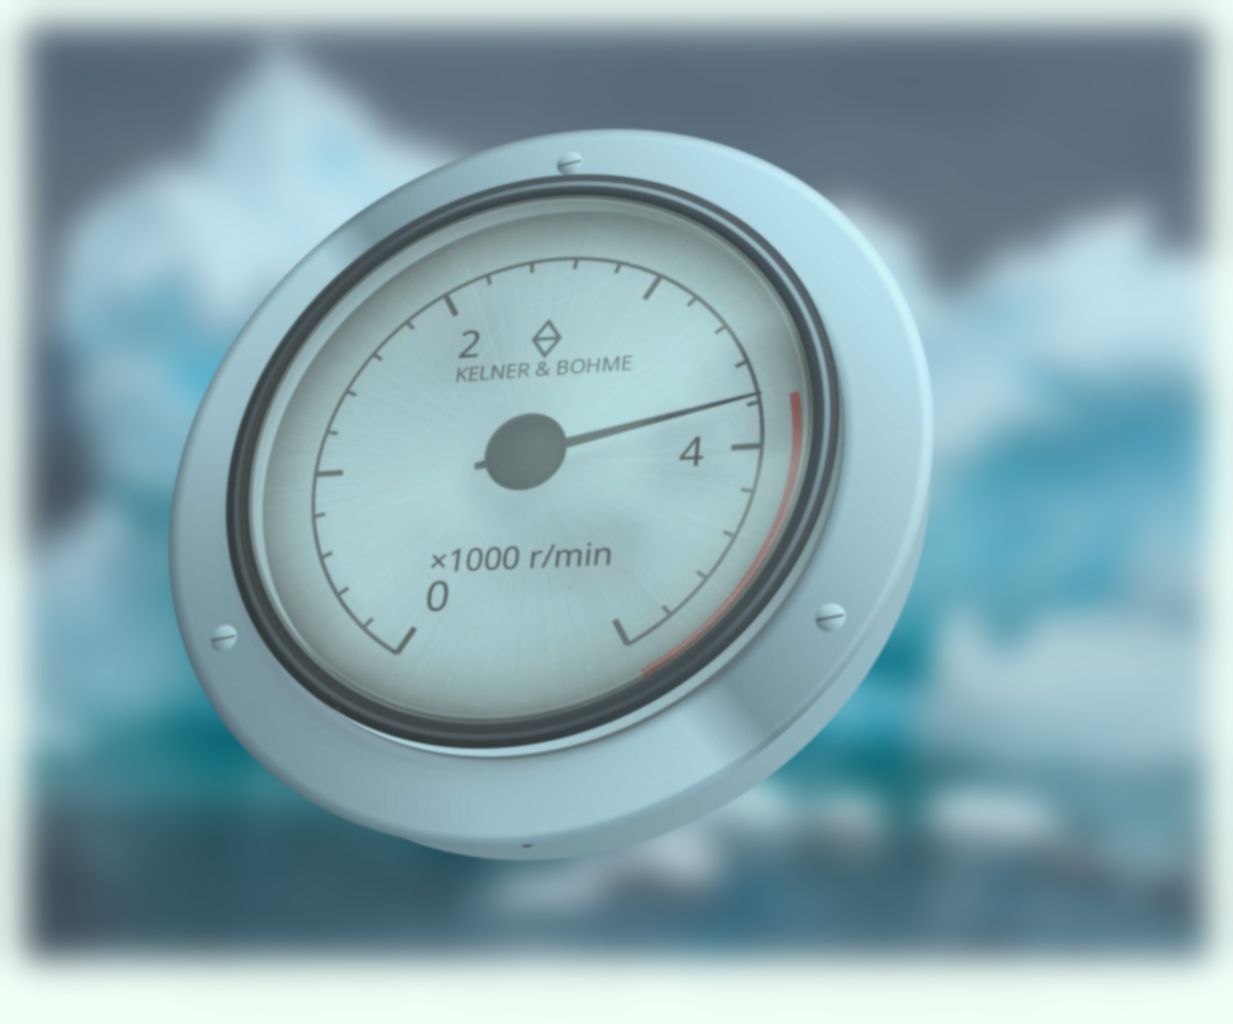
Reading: 3800 (rpm)
